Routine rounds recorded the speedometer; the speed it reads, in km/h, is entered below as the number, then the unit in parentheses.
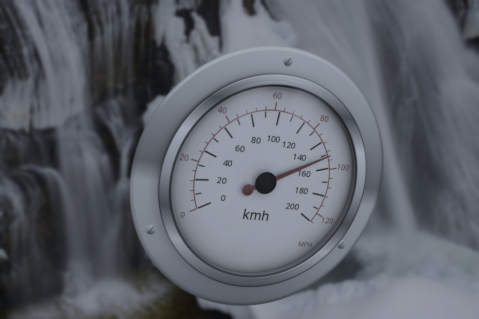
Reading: 150 (km/h)
